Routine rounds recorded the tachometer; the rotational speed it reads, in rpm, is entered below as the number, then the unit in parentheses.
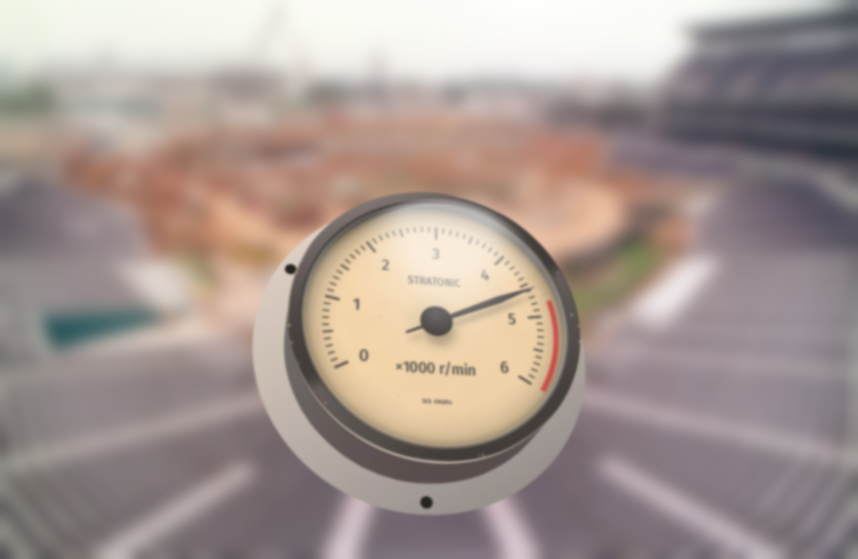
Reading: 4600 (rpm)
